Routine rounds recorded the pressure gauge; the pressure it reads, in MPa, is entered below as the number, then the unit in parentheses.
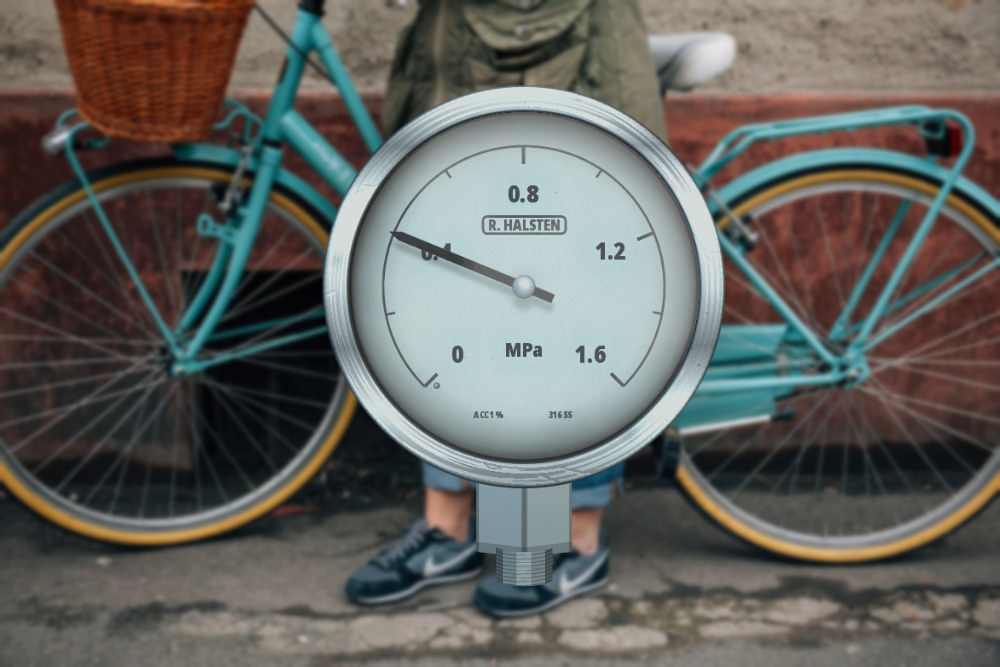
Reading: 0.4 (MPa)
